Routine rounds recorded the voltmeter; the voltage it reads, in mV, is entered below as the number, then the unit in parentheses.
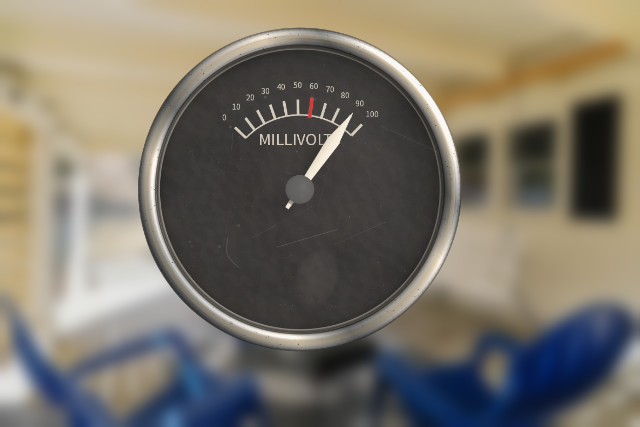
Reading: 90 (mV)
